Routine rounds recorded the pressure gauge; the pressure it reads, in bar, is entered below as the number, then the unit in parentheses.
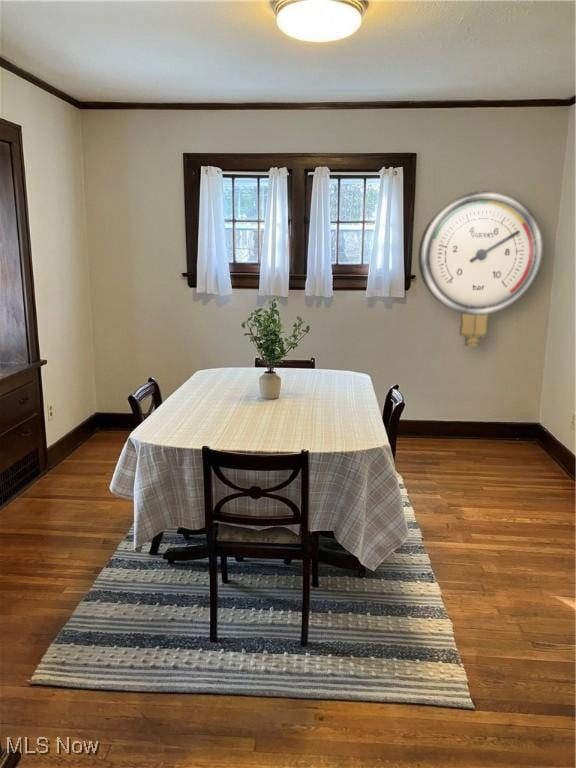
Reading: 7 (bar)
